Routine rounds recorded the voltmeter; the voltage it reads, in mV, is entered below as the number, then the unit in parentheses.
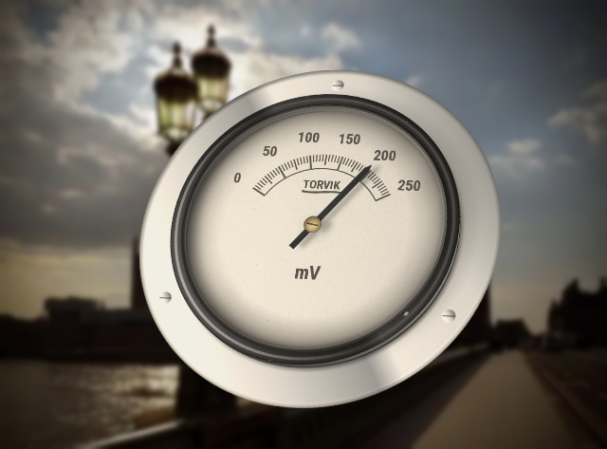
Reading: 200 (mV)
